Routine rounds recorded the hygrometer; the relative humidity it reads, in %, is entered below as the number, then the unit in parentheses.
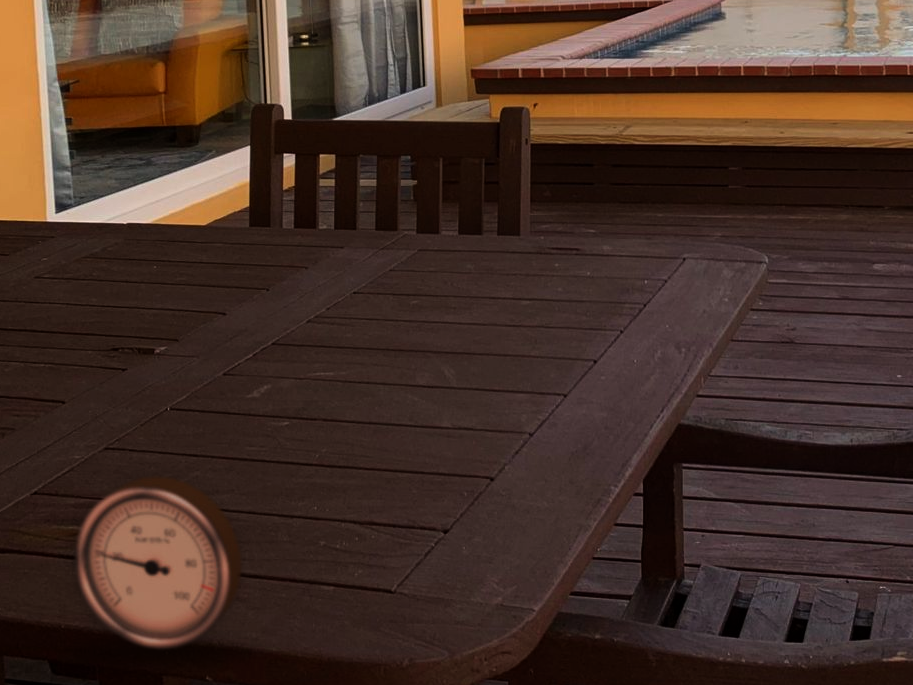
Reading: 20 (%)
